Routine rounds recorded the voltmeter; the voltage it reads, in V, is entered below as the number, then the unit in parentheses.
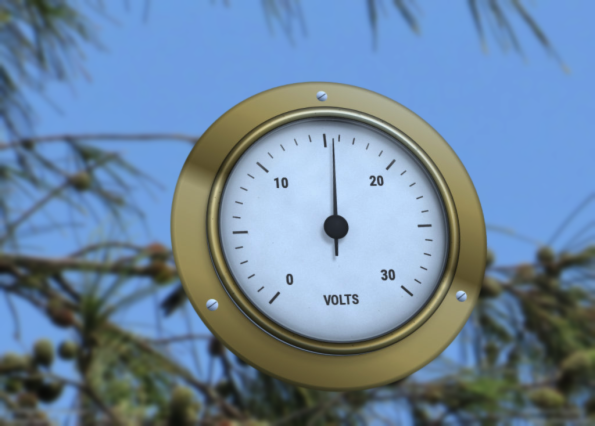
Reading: 15.5 (V)
